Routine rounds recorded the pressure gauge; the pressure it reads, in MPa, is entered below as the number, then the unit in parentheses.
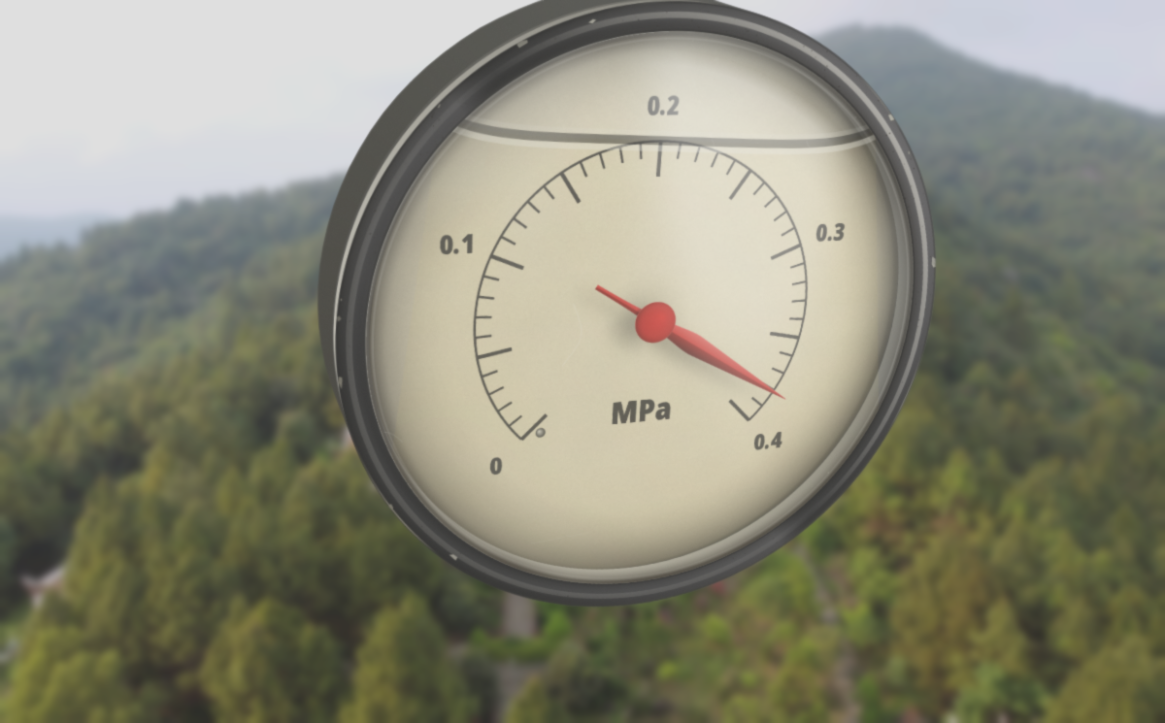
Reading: 0.38 (MPa)
